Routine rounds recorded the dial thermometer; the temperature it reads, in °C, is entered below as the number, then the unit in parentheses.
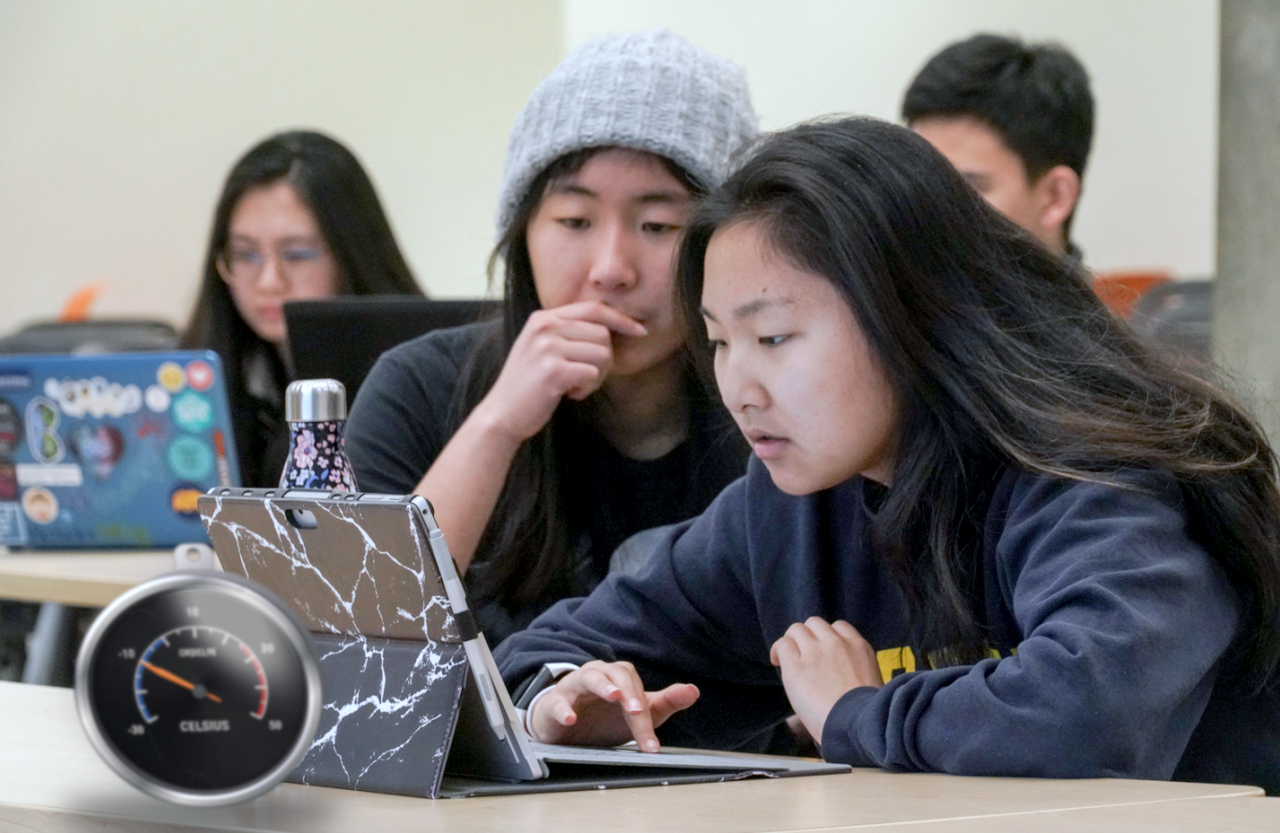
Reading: -10 (°C)
